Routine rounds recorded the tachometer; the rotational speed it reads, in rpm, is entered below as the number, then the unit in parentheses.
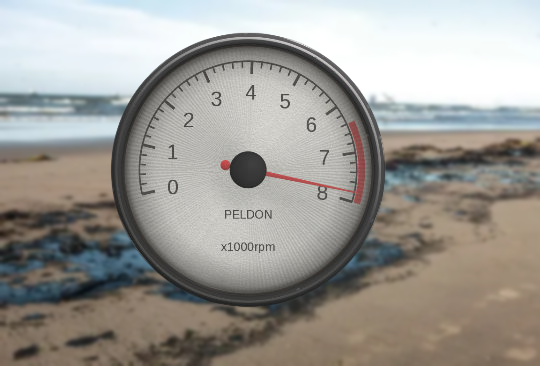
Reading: 7800 (rpm)
